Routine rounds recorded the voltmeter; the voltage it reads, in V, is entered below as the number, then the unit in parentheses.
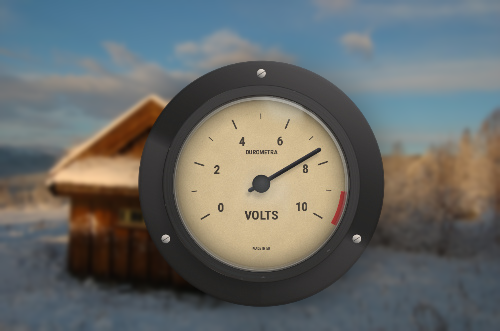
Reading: 7.5 (V)
